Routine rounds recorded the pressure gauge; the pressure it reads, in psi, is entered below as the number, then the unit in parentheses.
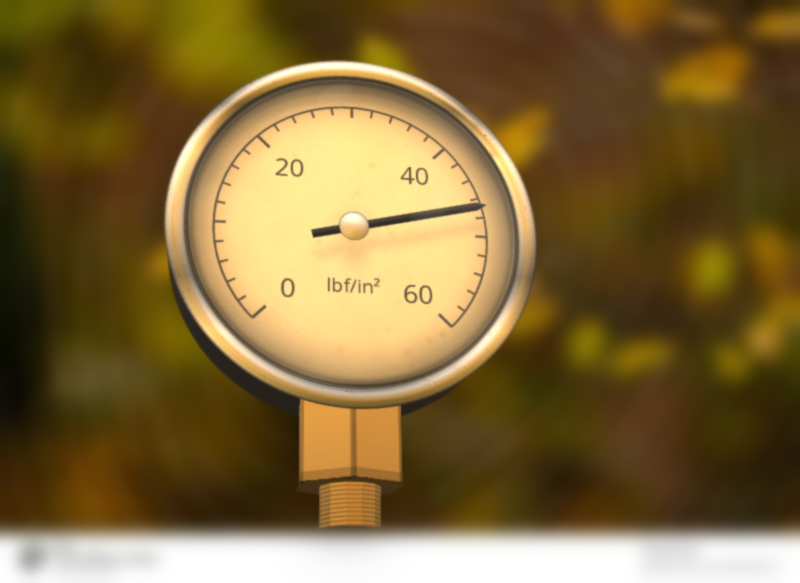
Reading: 47 (psi)
